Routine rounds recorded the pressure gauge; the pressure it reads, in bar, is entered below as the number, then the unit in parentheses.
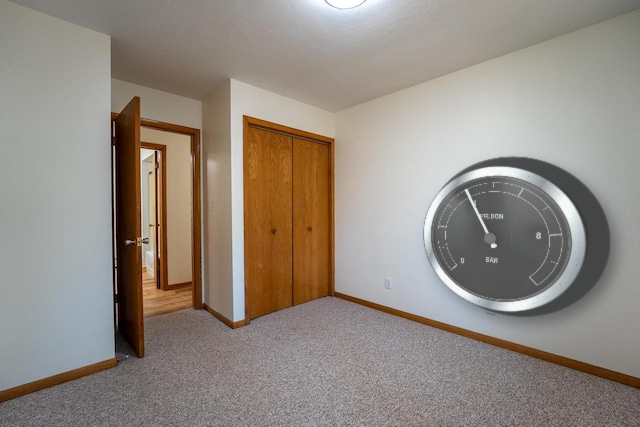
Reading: 4 (bar)
